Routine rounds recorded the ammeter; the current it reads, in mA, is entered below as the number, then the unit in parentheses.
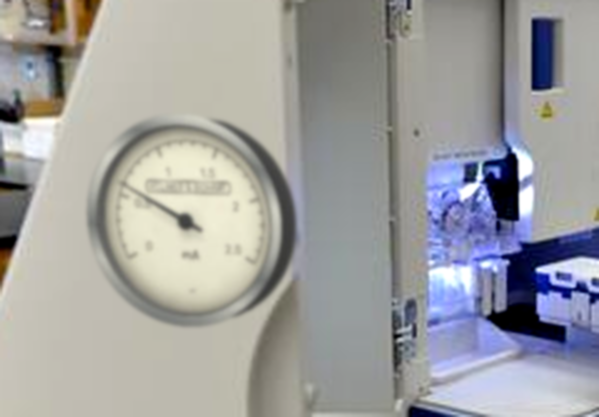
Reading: 0.6 (mA)
